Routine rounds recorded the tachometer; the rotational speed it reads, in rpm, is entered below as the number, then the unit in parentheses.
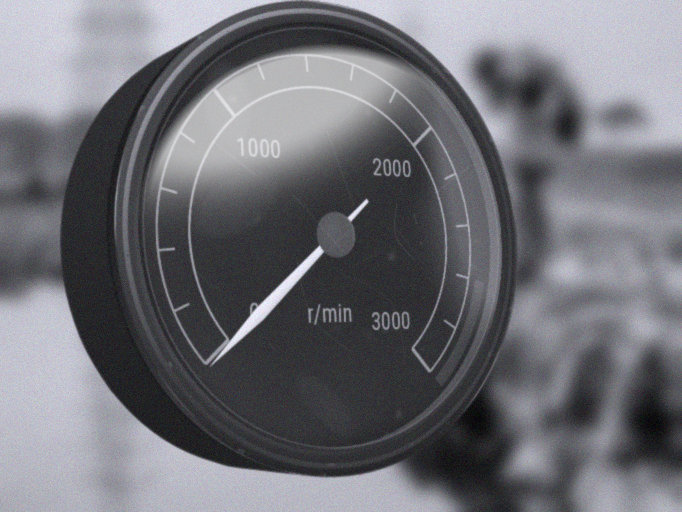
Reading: 0 (rpm)
